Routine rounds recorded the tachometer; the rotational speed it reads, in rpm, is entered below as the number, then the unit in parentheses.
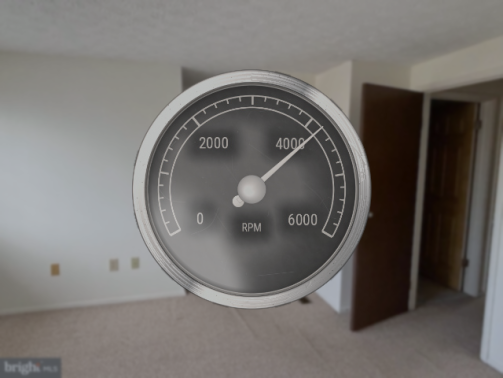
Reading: 4200 (rpm)
